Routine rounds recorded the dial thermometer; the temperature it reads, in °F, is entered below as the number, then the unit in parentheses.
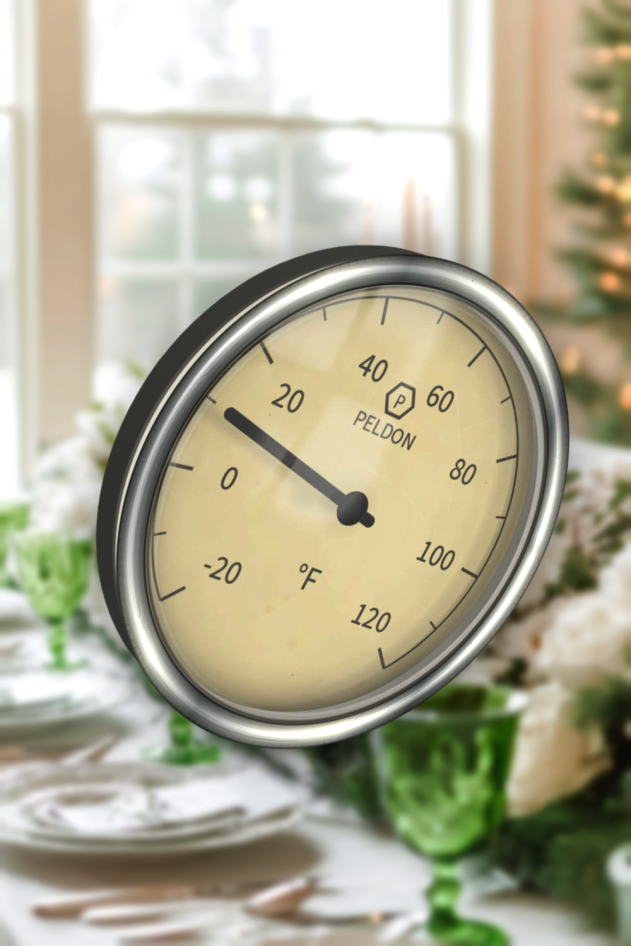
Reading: 10 (°F)
